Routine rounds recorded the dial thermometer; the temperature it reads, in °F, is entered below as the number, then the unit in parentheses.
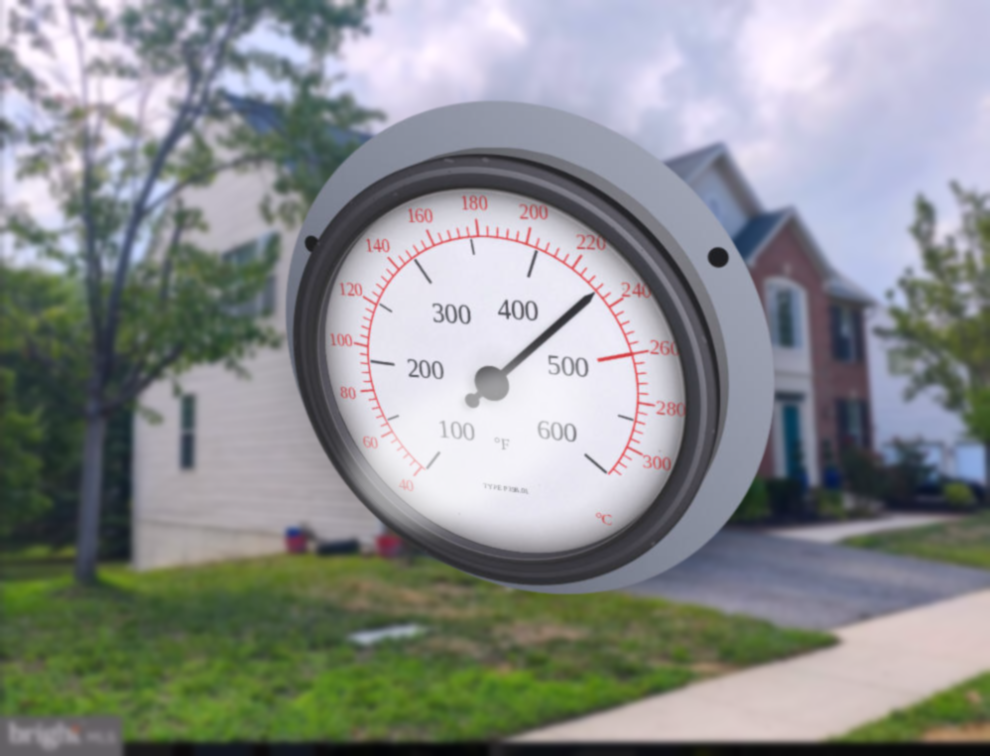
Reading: 450 (°F)
